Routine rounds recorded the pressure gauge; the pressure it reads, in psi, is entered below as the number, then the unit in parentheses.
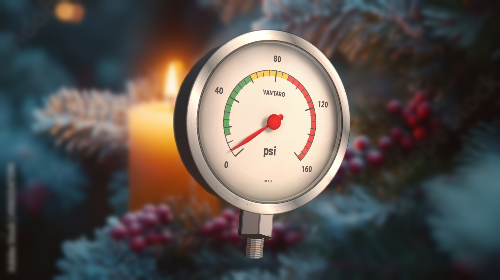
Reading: 5 (psi)
